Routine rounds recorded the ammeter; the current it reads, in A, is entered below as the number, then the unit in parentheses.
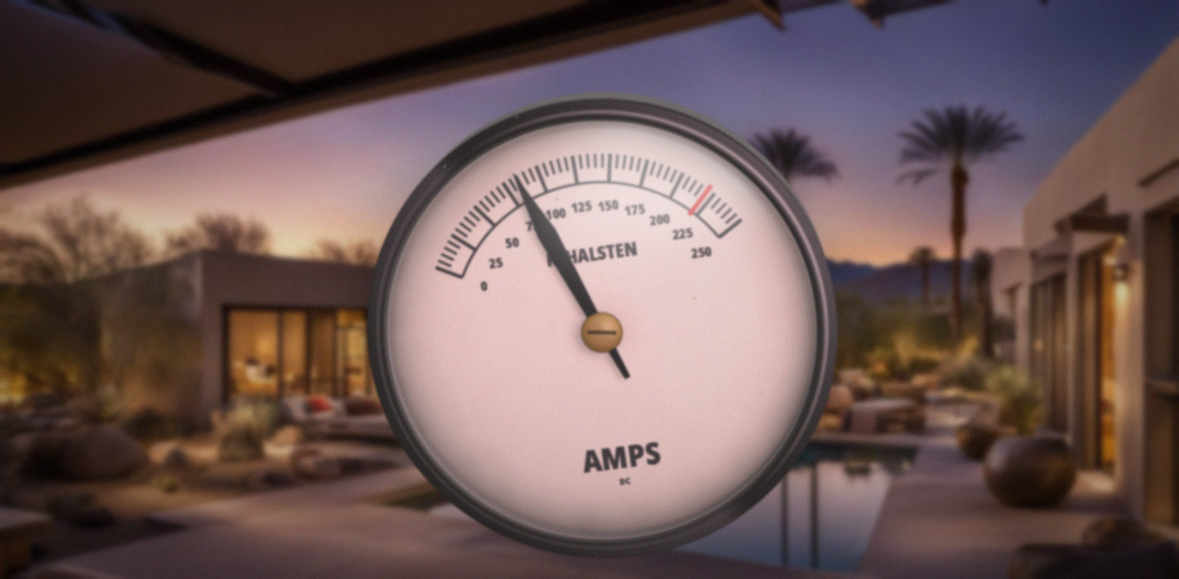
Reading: 85 (A)
